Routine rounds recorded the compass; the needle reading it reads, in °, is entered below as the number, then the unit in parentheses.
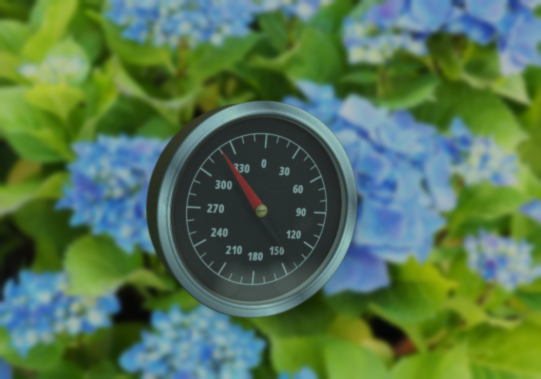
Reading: 320 (°)
